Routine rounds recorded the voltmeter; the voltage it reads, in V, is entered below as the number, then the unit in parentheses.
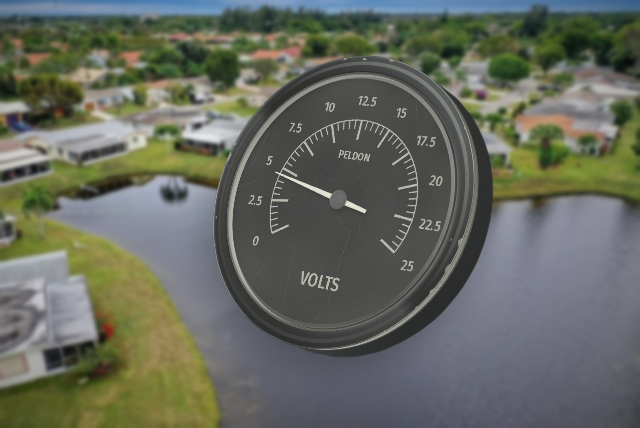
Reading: 4.5 (V)
